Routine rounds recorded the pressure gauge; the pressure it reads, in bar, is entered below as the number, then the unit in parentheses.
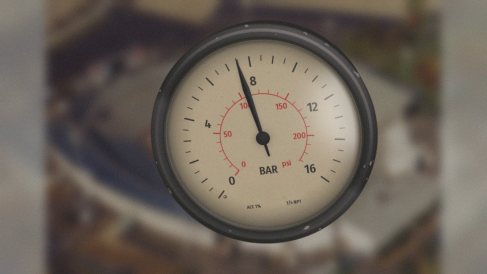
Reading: 7.5 (bar)
